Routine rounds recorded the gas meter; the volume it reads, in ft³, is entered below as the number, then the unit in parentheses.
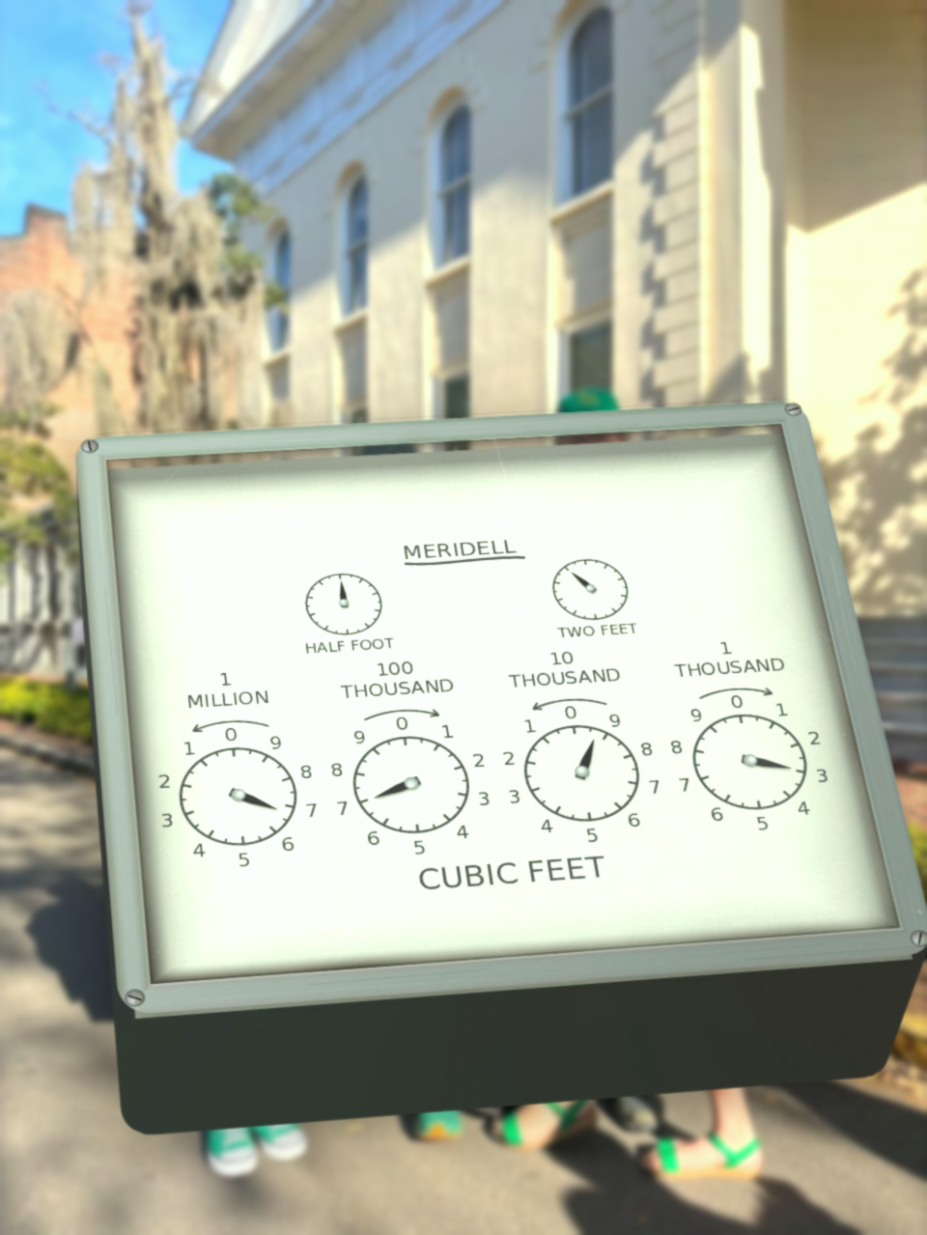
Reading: 669300 (ft³)
